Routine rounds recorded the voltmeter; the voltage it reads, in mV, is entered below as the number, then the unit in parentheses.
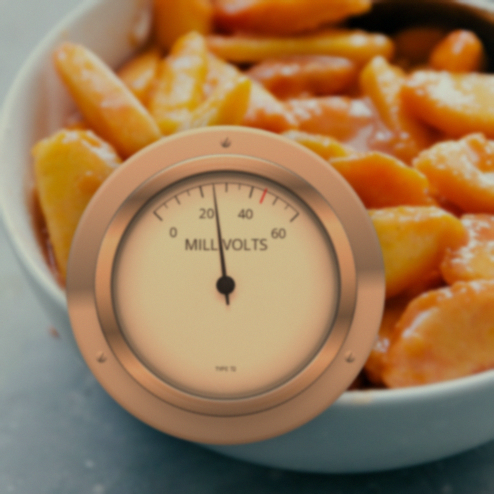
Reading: 25 (mV)
